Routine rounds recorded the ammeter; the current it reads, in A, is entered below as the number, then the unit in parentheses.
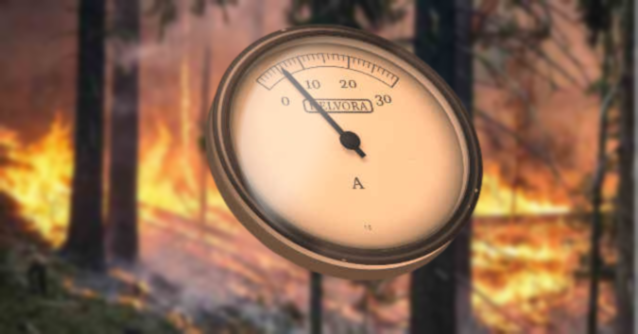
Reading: 5 (A)
